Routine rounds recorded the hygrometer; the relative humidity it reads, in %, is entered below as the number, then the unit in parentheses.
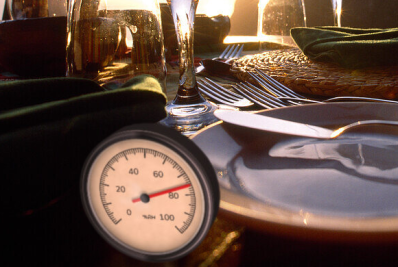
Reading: 75 (%)
